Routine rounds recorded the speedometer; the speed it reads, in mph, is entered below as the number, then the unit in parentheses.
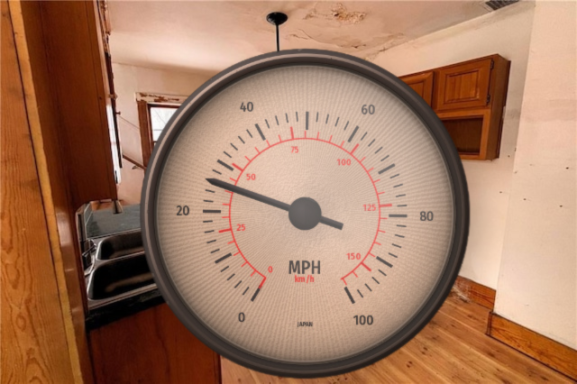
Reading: 26 (mph)
